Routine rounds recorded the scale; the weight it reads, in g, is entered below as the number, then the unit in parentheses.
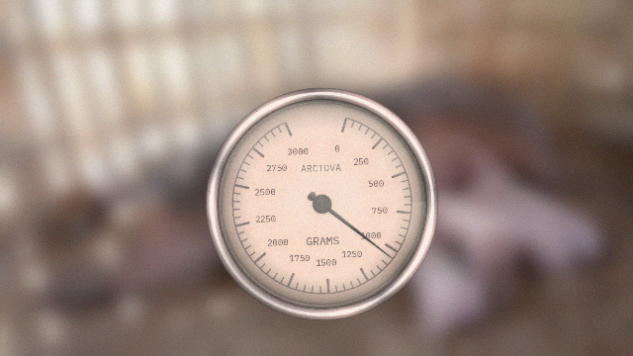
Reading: 1050 (g)
